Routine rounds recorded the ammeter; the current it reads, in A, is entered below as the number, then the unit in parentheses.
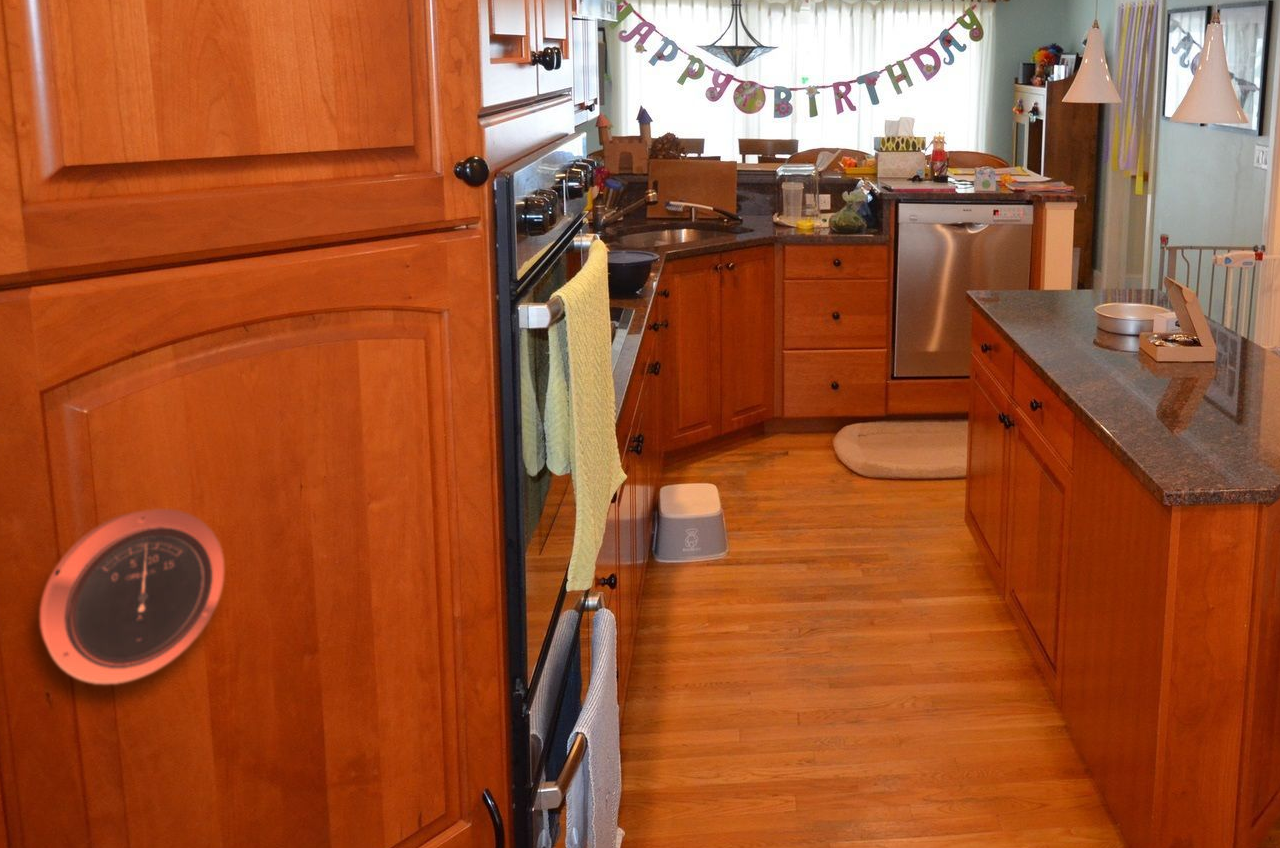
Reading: 7.5 (A)
